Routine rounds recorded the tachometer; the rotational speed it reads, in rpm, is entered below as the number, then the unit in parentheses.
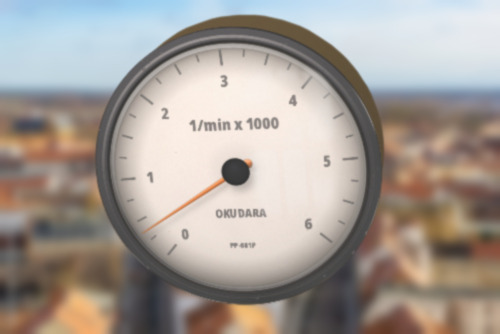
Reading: 375 (rpm)
